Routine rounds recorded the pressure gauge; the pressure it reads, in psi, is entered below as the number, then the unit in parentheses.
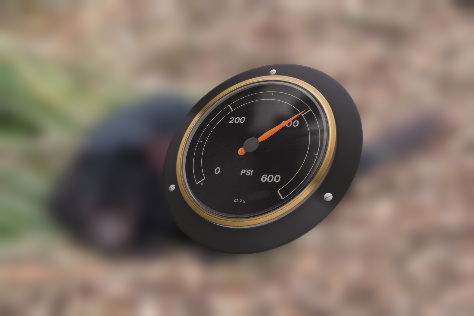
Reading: 400 (psi)
